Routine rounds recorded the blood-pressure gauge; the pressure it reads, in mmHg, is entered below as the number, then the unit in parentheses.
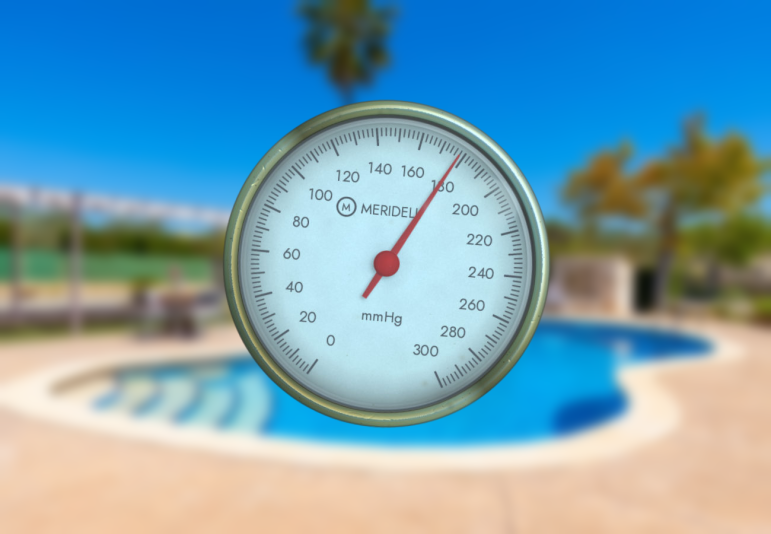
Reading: 178 (mmHg)
